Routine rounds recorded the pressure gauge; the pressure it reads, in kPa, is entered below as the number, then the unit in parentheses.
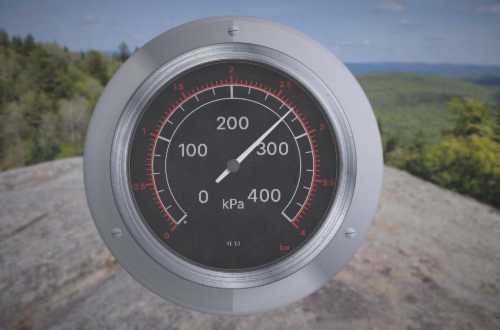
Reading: 270 (kPa)
